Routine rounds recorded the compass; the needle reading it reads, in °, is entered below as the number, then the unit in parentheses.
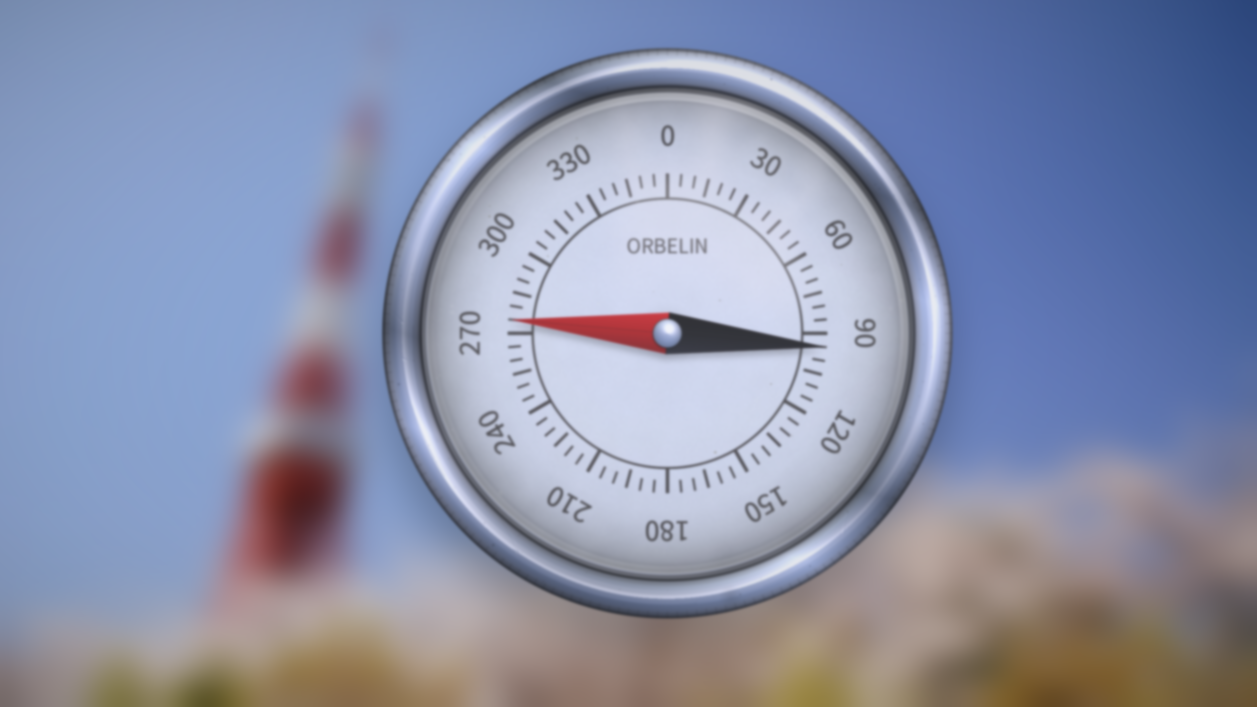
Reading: 275 (°)
